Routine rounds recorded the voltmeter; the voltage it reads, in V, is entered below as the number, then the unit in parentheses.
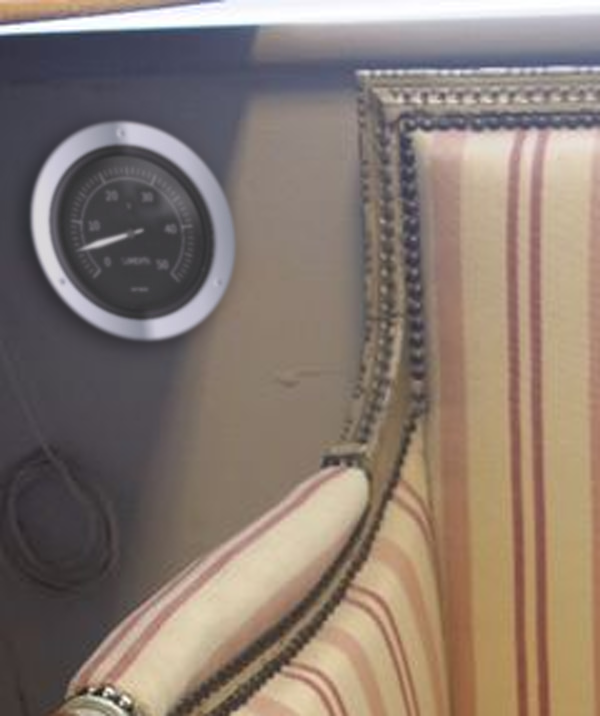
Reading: 5 (V)
